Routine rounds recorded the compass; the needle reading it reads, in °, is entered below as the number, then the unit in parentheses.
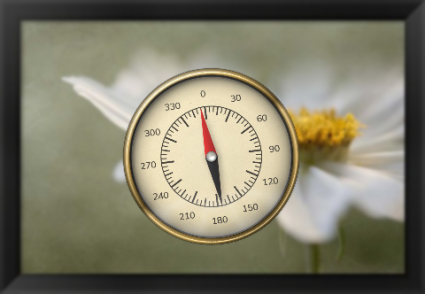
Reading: 355 (°)
